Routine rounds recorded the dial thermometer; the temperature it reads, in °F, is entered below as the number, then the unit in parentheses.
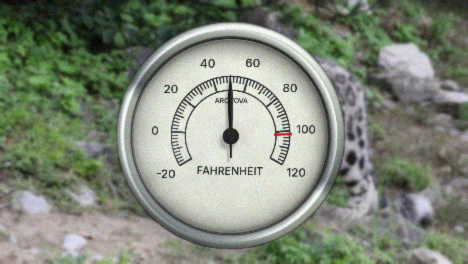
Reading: 50 (°F)
